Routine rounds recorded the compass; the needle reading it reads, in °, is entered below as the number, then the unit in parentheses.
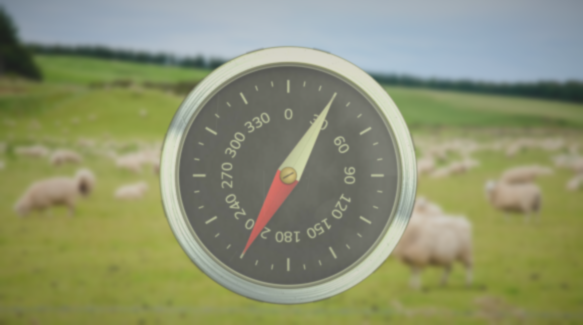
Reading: 210 (°)
